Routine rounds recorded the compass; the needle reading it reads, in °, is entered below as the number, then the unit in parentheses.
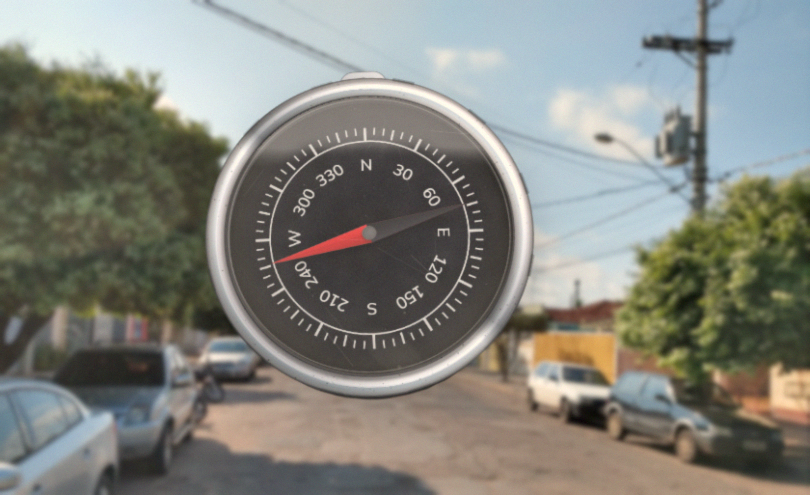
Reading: 255 (°)
